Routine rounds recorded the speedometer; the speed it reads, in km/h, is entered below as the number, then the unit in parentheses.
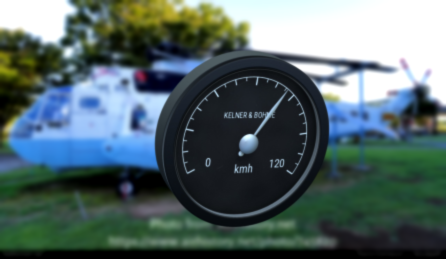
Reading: 75 (km/h)
